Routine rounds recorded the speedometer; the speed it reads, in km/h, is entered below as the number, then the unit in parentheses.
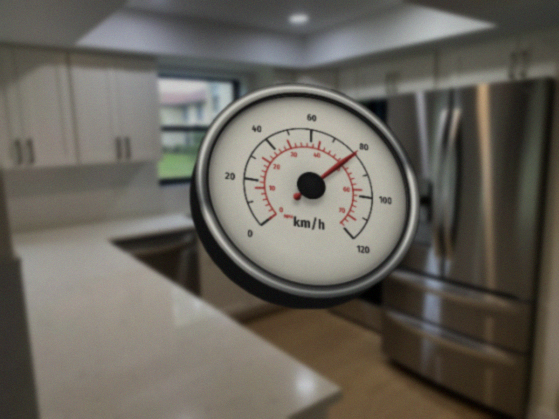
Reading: 80 (km/h)
